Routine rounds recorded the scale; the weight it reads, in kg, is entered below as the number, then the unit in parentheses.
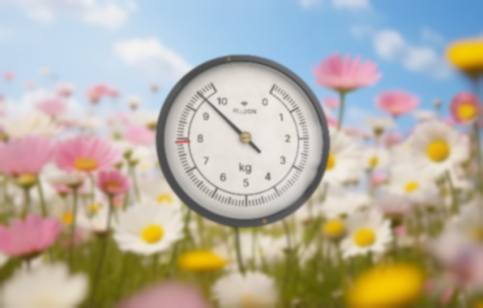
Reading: 9.5 (kg)
